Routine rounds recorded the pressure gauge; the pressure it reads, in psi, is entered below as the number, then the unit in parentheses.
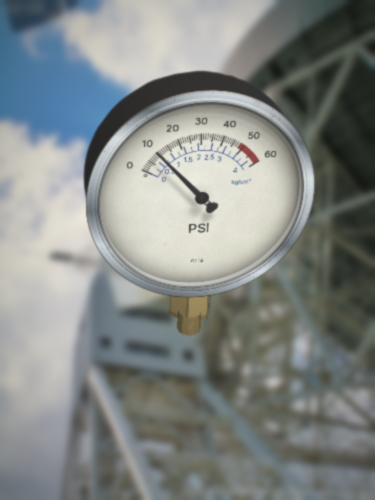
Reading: 10 (psi)
